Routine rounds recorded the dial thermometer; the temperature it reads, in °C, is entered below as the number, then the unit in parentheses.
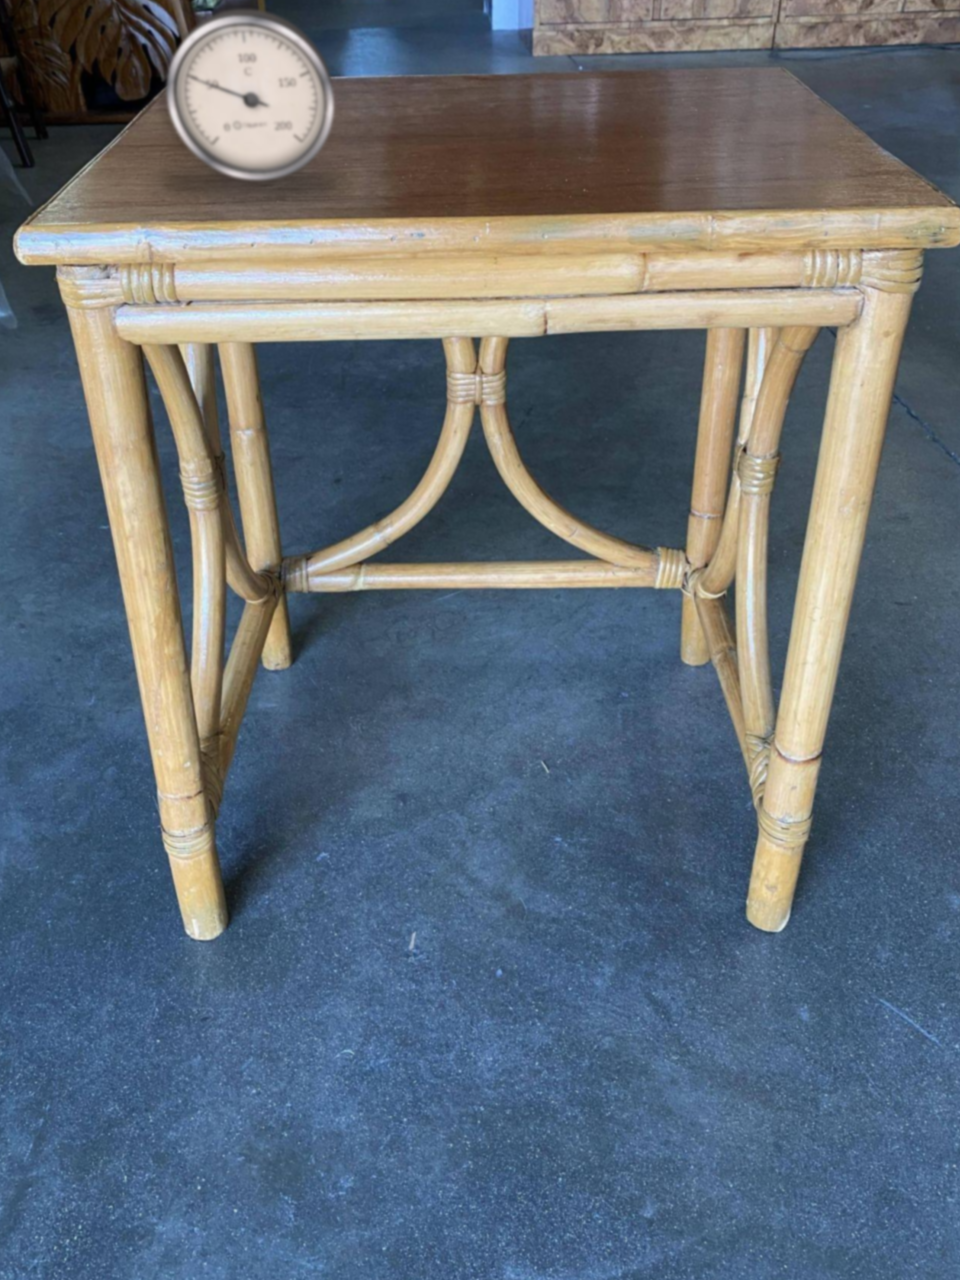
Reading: 50 (°C)
